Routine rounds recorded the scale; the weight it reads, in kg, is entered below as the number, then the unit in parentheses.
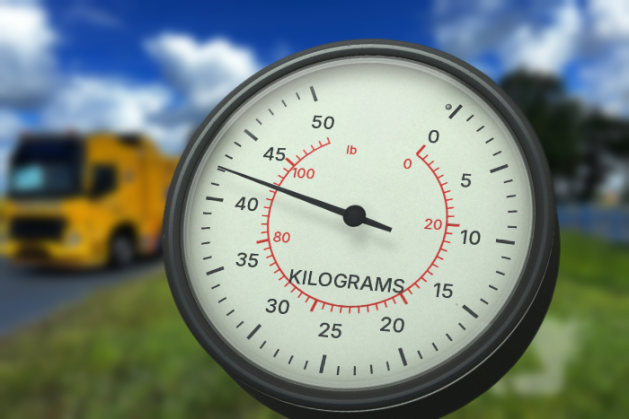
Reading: 42 (kg)
